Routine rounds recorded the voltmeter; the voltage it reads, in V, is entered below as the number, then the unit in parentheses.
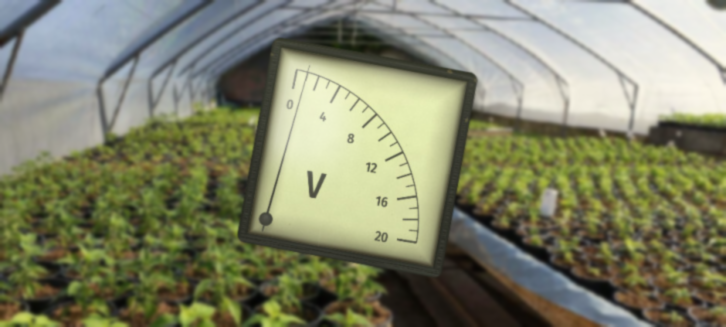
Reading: 1 (V)
